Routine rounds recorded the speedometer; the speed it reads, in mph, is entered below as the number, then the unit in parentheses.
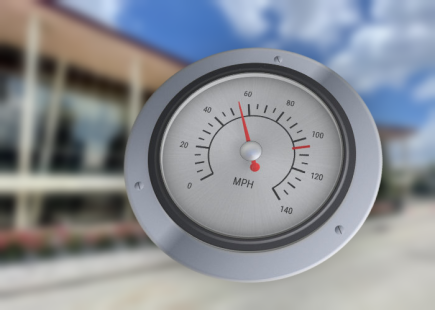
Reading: 55 (mph)
